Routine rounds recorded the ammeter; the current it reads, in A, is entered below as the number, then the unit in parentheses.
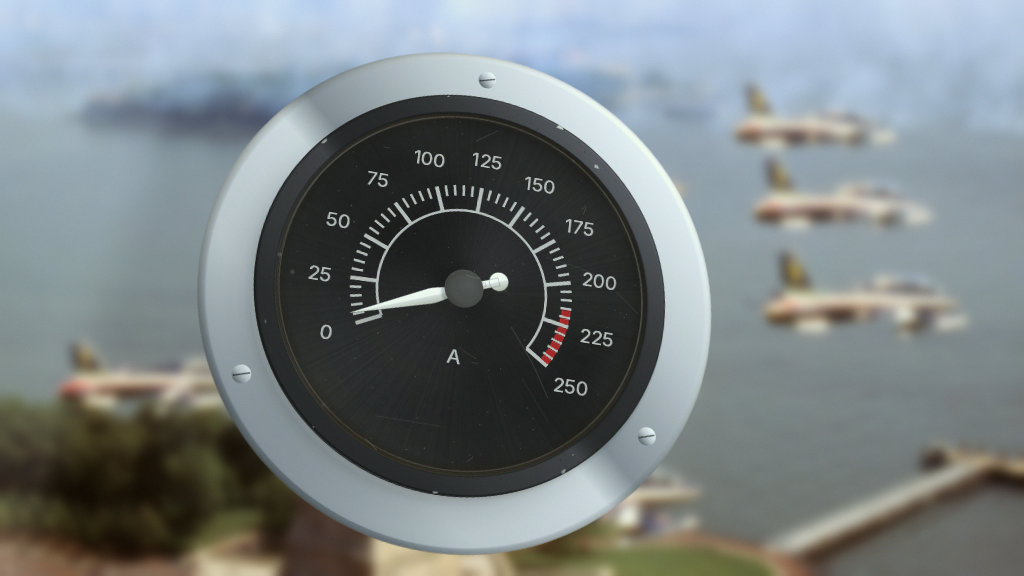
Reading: 5 (A)
